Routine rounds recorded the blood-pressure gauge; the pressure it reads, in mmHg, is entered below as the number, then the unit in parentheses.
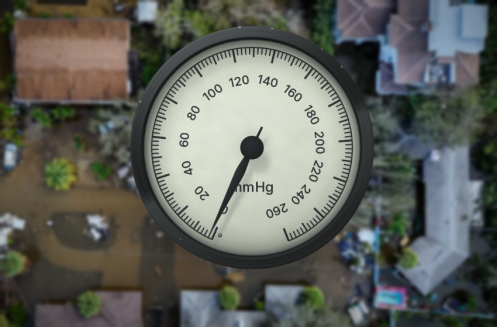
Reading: 2 (mmHg)
